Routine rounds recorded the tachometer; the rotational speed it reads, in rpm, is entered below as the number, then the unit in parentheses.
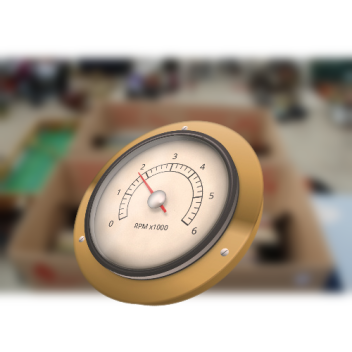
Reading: 1800 (rpm)
